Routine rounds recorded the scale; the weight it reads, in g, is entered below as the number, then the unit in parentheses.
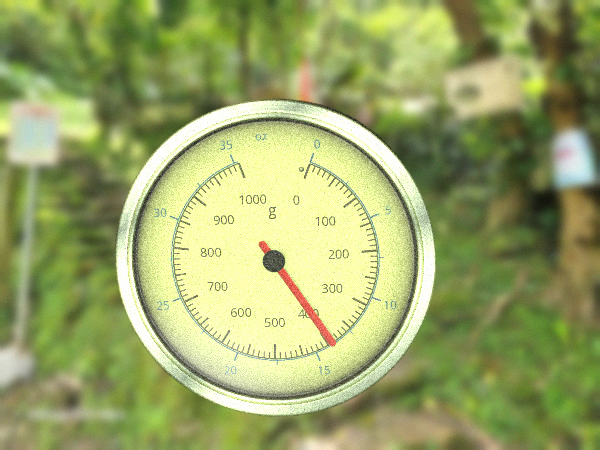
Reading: 390 (g)
